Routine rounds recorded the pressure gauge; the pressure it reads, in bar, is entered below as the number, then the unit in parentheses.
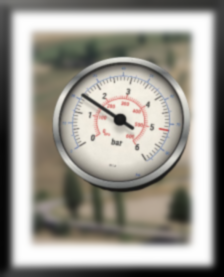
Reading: 1.5 (bar)
